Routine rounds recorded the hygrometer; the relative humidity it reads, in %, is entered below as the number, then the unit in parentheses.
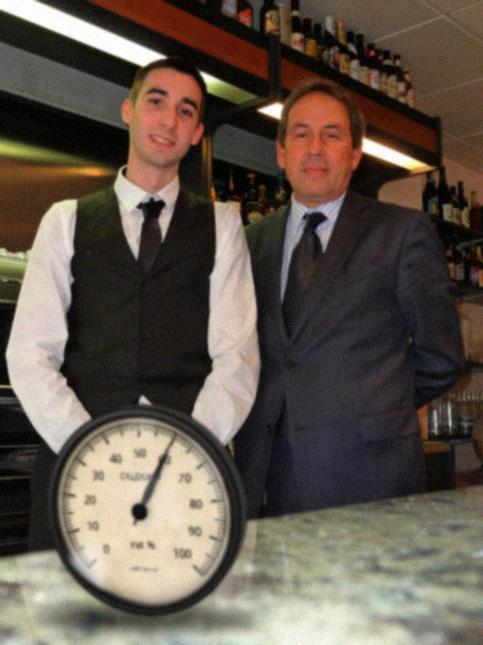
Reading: 60 (%)
